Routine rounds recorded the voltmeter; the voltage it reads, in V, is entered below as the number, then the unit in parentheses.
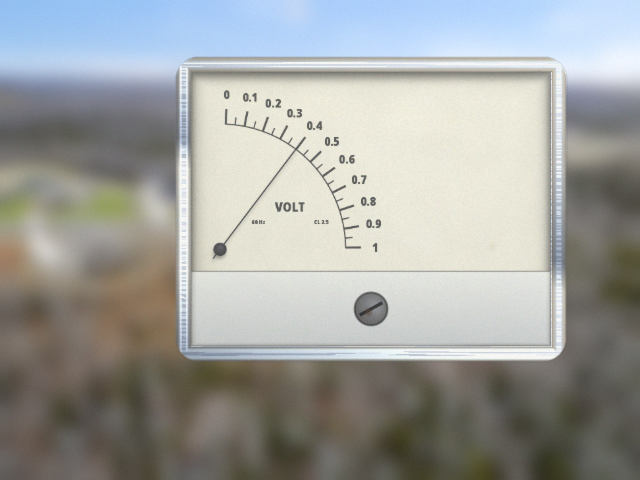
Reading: 0.4 (V)
